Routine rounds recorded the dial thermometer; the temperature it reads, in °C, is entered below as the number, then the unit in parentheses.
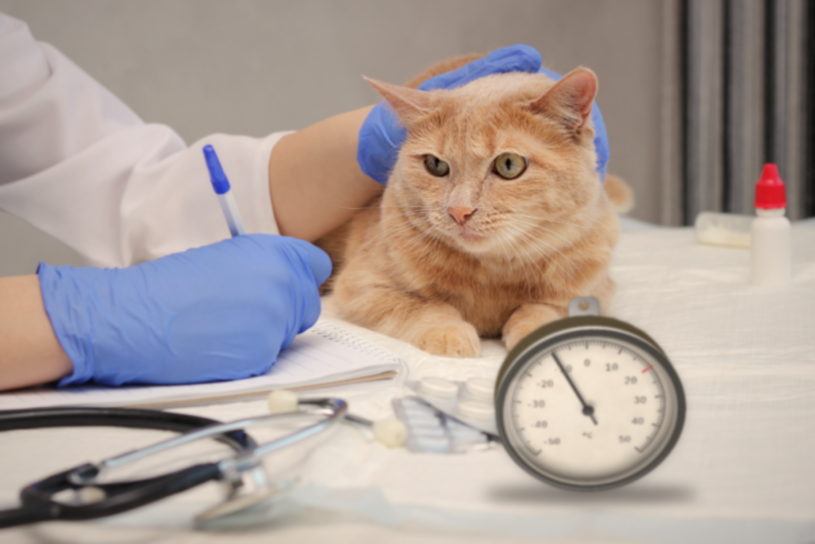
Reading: -10 (°C)
